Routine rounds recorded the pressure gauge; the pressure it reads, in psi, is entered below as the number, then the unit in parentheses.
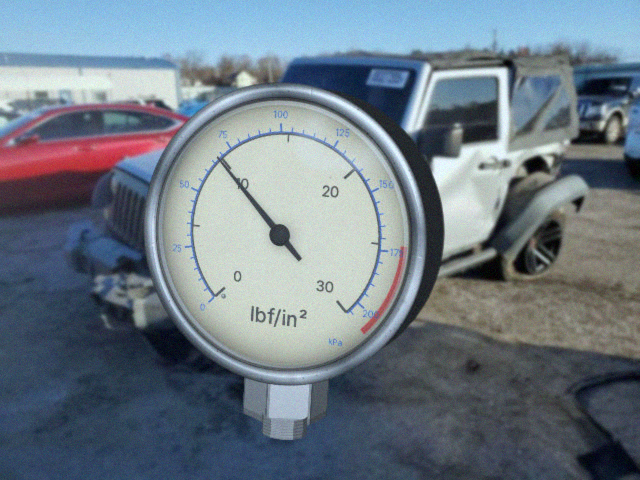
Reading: 10 (psi)
